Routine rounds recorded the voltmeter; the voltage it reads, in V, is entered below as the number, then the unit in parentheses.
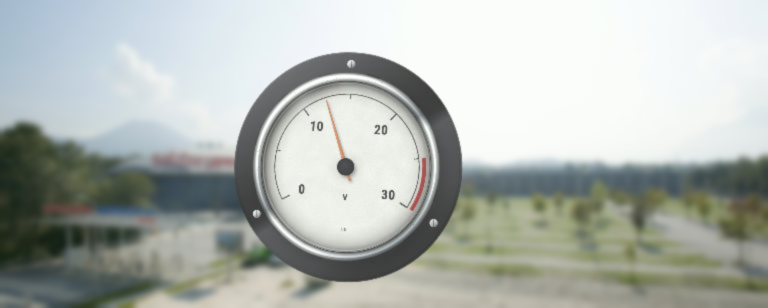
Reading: 12.5 (V)
